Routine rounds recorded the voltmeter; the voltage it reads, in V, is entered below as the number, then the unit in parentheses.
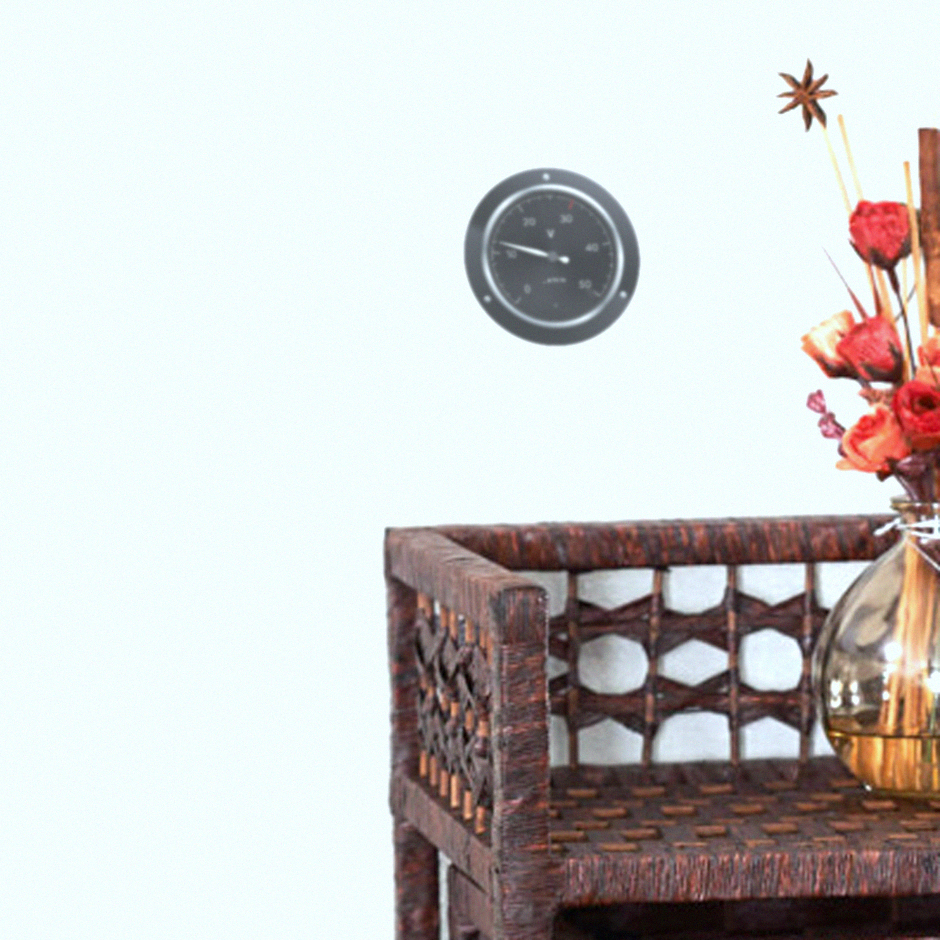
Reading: 12 (V)
